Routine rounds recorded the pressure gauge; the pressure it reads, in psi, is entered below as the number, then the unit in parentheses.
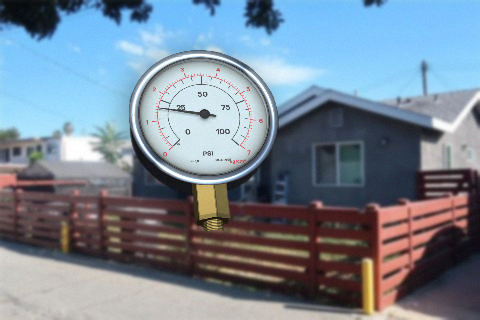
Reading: 20 (psi)
